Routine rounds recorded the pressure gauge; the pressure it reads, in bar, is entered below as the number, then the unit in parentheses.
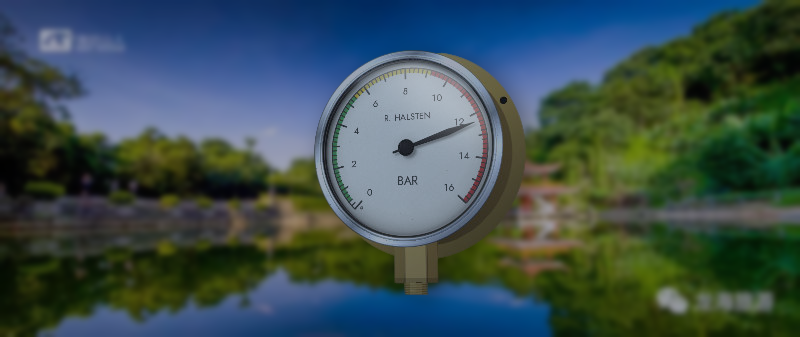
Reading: 12.4 (bar)
